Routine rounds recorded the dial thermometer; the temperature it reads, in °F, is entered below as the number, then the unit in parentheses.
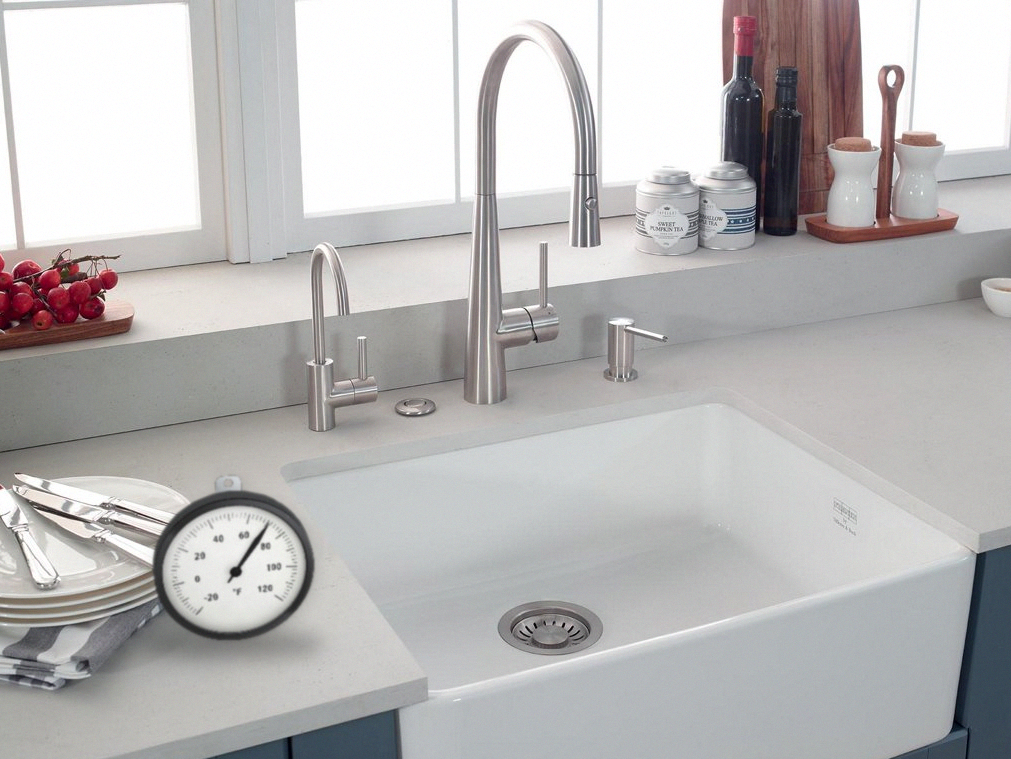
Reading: 70 (°F)
